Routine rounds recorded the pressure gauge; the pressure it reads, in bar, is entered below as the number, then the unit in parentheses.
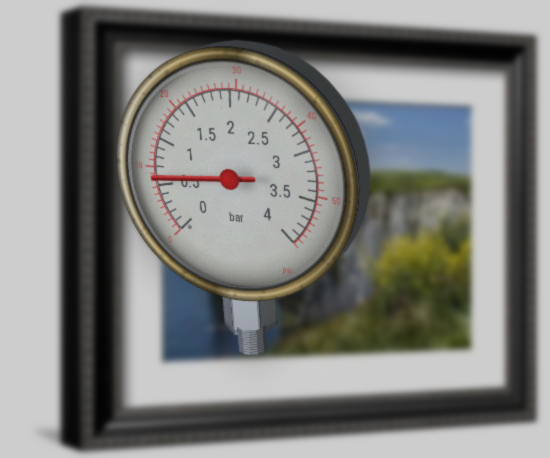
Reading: 0.6 (bar)
